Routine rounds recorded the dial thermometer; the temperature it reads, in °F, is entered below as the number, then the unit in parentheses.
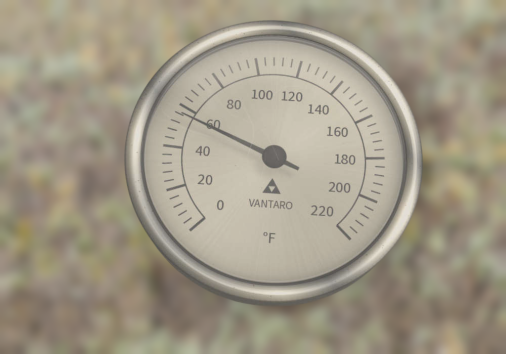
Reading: 56 (°F)
